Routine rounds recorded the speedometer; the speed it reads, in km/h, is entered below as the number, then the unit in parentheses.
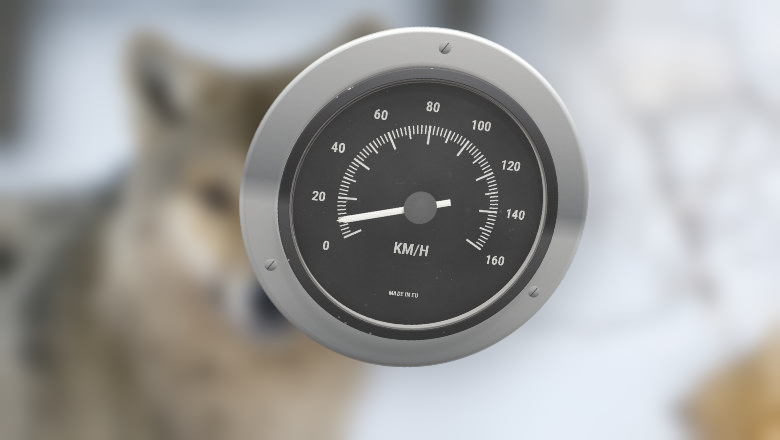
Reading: 10 (km/h)
